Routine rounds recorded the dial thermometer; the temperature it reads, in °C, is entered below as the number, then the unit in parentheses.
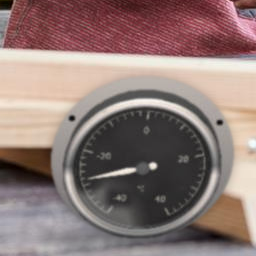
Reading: -28 (°C)
